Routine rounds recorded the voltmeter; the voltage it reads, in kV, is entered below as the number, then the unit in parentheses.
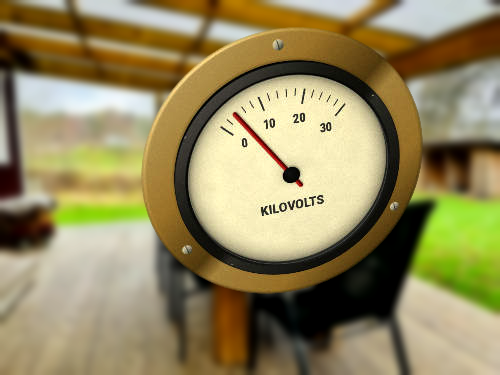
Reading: 4 (kV)
